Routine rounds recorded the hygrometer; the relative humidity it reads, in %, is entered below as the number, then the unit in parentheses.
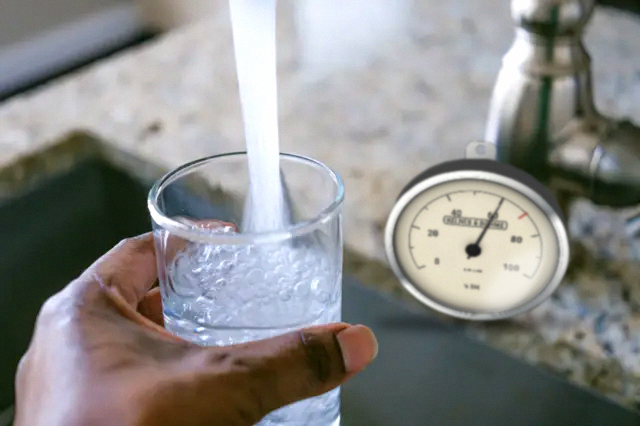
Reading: 60 (%)
